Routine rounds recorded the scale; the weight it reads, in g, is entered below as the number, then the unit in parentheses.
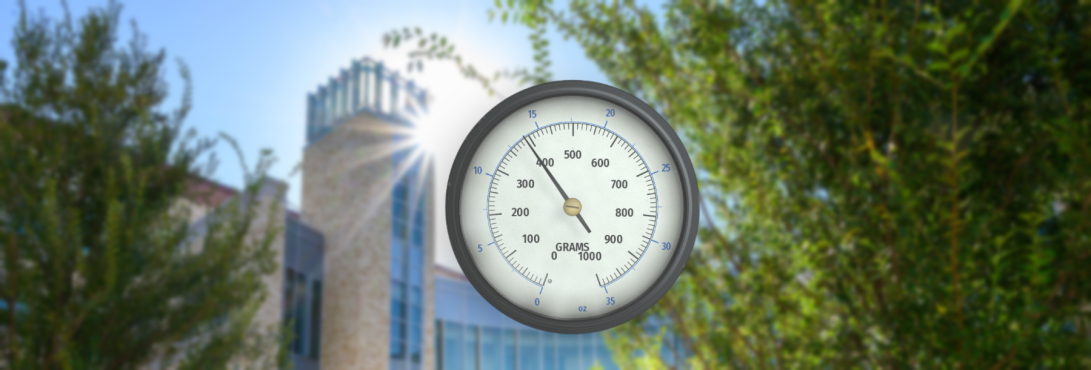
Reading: 390 (g)
